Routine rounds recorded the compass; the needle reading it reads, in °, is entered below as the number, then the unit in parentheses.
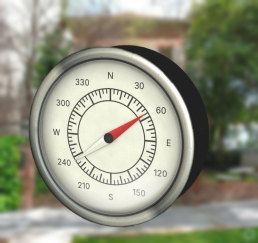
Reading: 55 (°)
